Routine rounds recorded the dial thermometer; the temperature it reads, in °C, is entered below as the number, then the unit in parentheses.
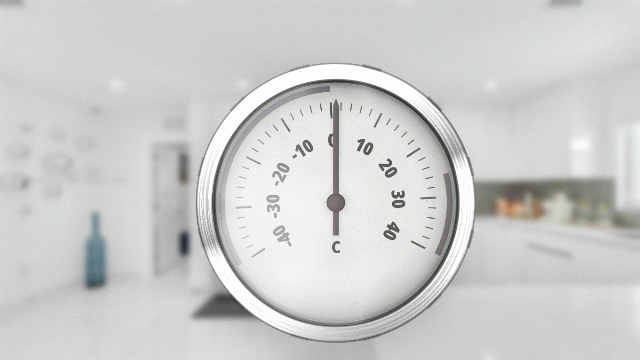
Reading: 1 (°C)
